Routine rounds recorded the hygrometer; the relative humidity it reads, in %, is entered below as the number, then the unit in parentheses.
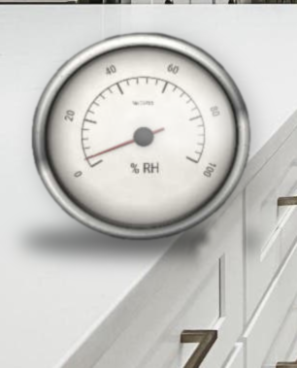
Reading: 4 (%)
